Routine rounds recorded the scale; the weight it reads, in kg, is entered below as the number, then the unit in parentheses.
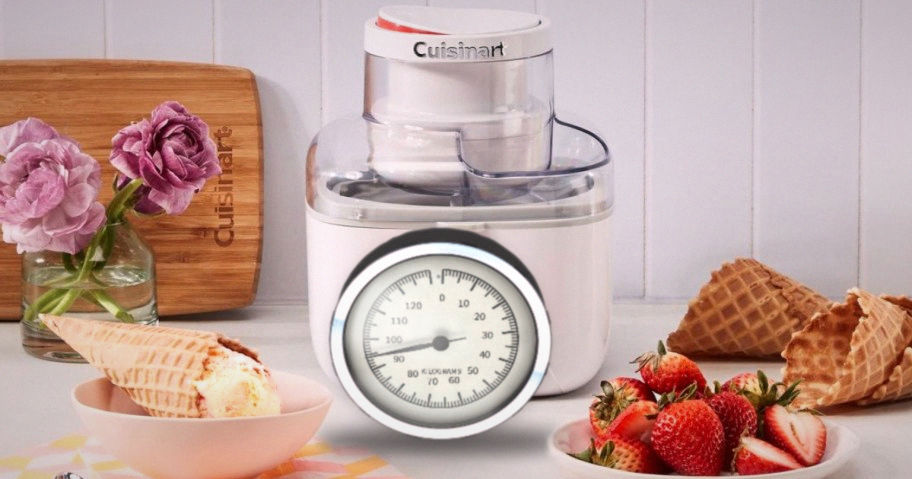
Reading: 95 (kg)
